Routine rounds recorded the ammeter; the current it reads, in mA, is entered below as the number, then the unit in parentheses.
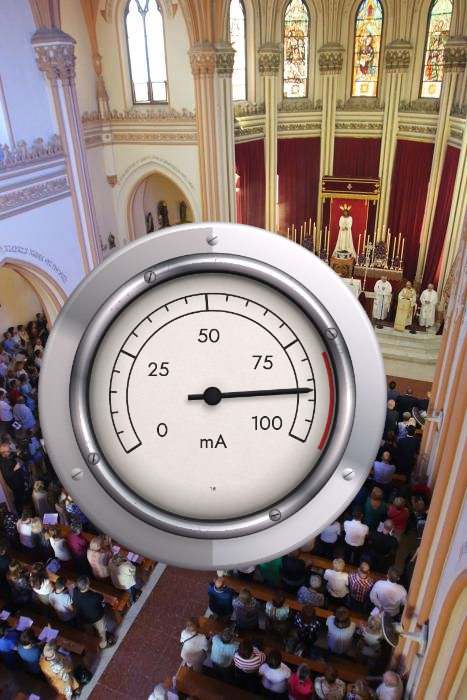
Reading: 87.5 (mA)
